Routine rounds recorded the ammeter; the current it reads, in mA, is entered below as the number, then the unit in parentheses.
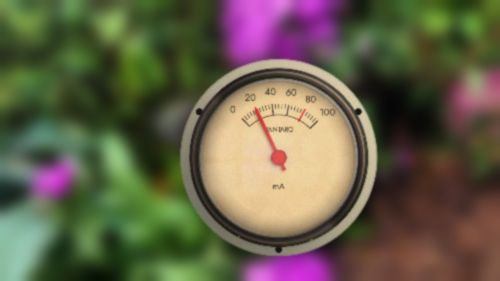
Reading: 20 (mA)
